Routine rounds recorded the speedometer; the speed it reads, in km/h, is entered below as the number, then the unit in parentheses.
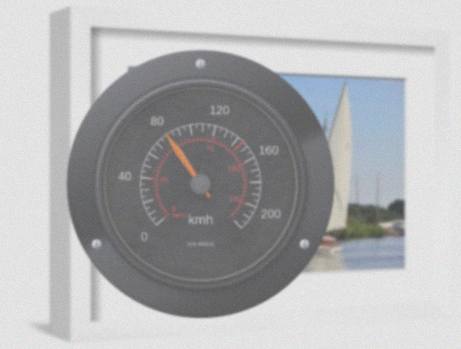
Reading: 80 (km/h)
